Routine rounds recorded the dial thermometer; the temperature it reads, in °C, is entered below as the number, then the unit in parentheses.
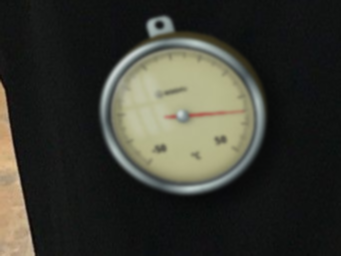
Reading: 35 (°C)
